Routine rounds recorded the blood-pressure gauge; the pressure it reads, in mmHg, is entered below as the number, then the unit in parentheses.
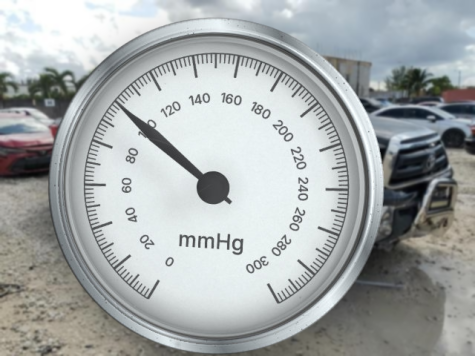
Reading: 100 (mmHg)
